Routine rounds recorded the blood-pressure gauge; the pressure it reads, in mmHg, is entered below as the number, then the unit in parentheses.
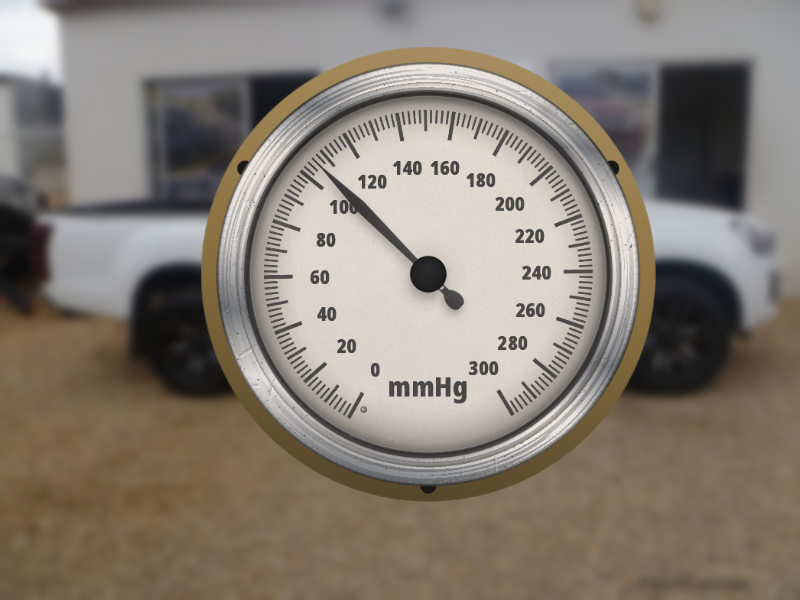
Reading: 106 (mmHg)
